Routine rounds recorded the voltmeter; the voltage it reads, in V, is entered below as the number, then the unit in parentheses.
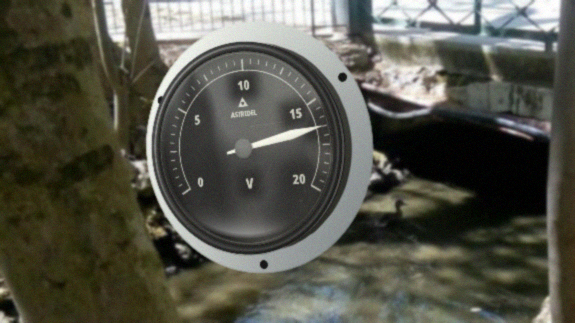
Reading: 16.5 (V)
